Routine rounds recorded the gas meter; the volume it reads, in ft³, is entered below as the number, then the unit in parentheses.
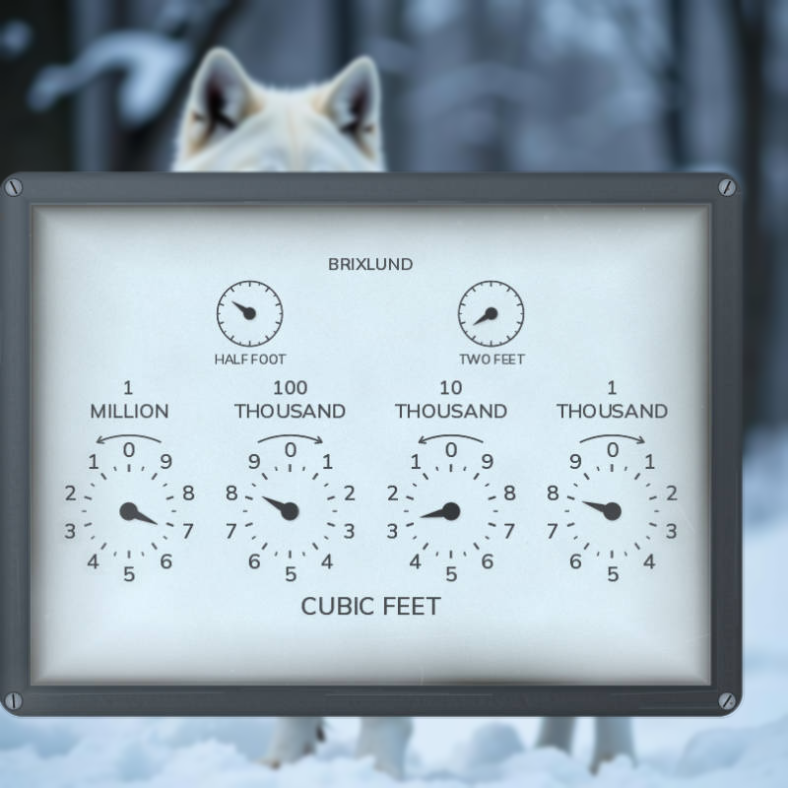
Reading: 682800 (ft³)
